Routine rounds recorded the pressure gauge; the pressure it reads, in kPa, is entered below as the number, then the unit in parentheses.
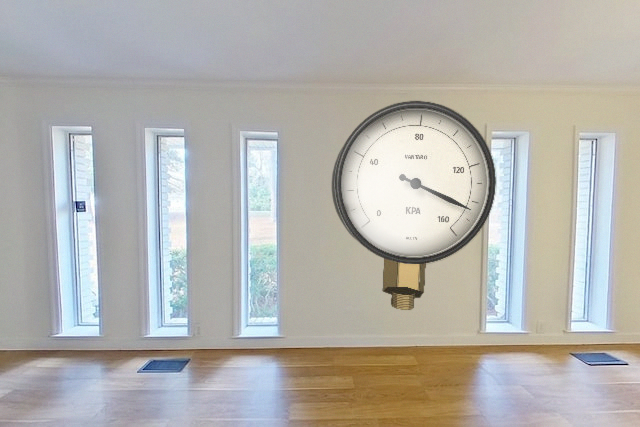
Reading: 145 (kPa)
